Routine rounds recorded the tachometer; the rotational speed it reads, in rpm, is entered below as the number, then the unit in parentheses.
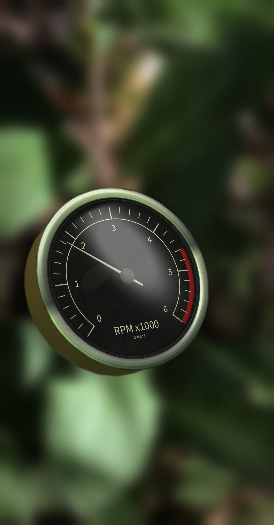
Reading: 1800 (rpm)
